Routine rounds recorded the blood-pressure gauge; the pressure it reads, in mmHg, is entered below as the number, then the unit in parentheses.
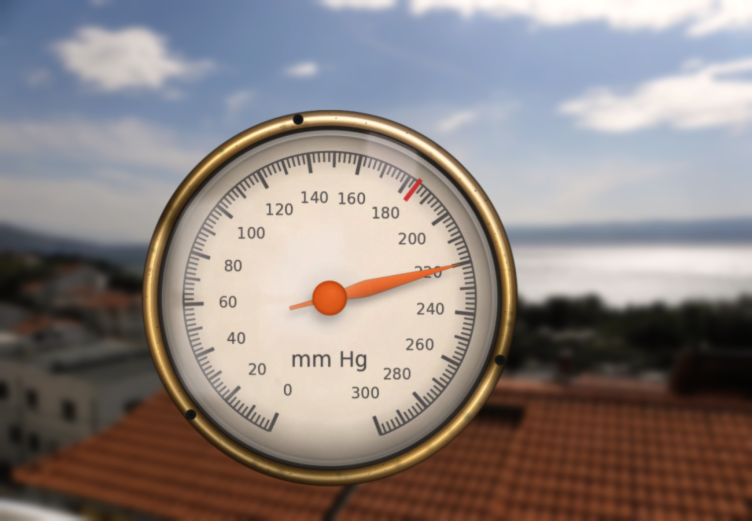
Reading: 220 (mmHg)
